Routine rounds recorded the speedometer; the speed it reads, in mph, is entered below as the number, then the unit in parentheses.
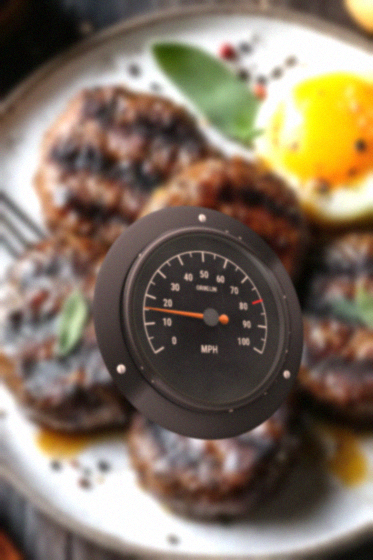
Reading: 15 (mph)
